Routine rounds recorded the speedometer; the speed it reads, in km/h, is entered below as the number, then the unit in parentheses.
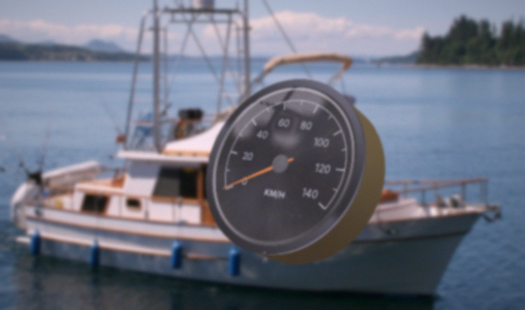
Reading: 0 (km/h)
